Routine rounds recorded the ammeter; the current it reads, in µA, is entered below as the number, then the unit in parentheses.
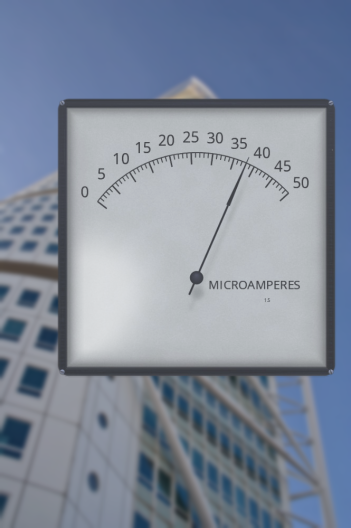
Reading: 38 (µA)
